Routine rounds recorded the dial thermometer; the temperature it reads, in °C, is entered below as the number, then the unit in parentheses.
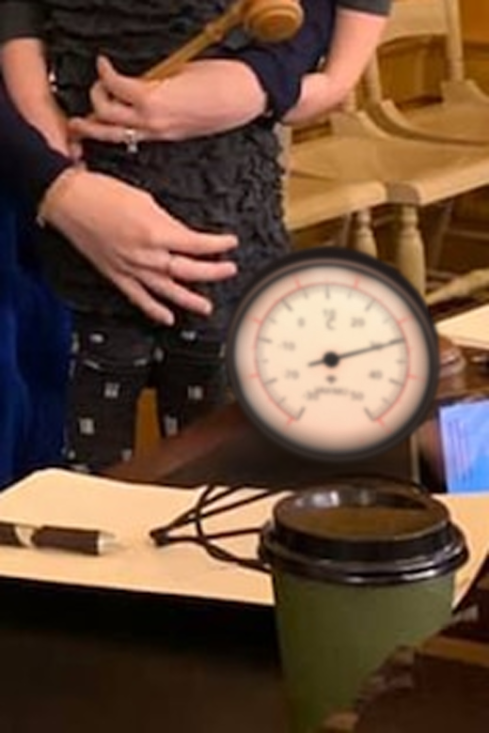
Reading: 30 (°C)
